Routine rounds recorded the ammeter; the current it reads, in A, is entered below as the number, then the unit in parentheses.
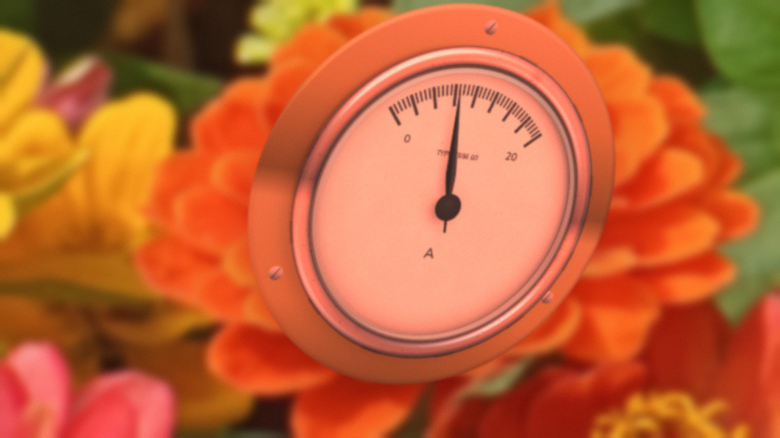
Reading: 7.5 (A)
